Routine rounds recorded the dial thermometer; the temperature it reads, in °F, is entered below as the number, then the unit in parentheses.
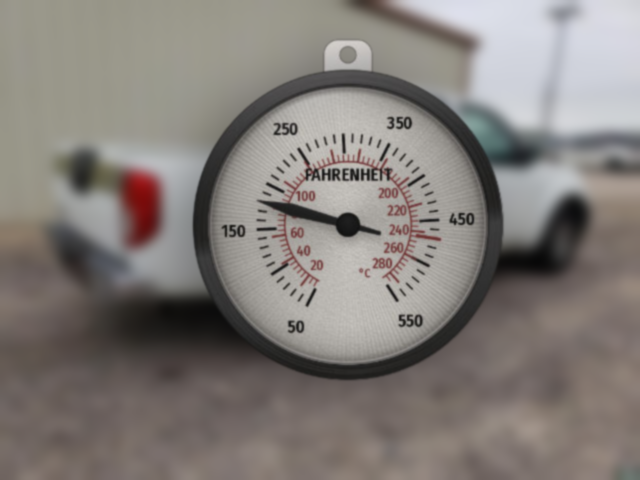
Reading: 180 (°F)
